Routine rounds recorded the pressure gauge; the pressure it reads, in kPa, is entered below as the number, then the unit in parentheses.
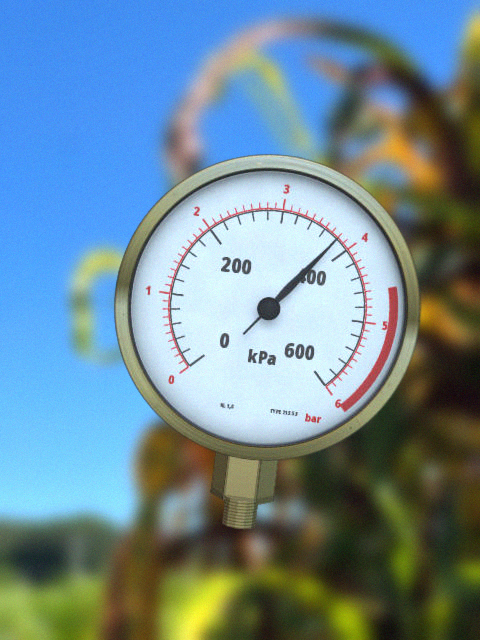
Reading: 380 (kPa)
